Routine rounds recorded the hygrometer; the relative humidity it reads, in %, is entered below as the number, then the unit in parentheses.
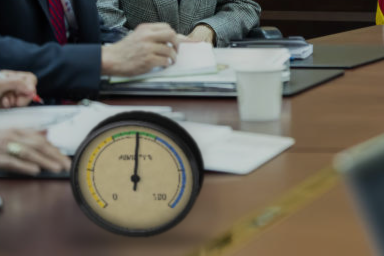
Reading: 52 (%)
